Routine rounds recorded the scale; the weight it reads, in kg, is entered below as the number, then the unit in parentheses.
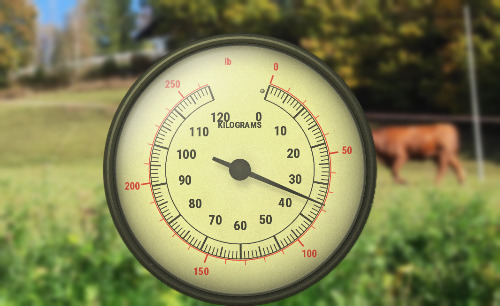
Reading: 35 (kg)
